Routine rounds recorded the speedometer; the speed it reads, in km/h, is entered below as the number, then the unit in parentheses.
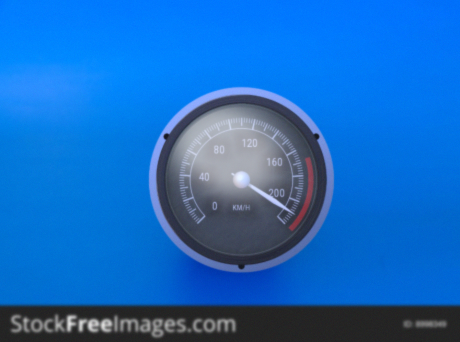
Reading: 210 (km/h)
